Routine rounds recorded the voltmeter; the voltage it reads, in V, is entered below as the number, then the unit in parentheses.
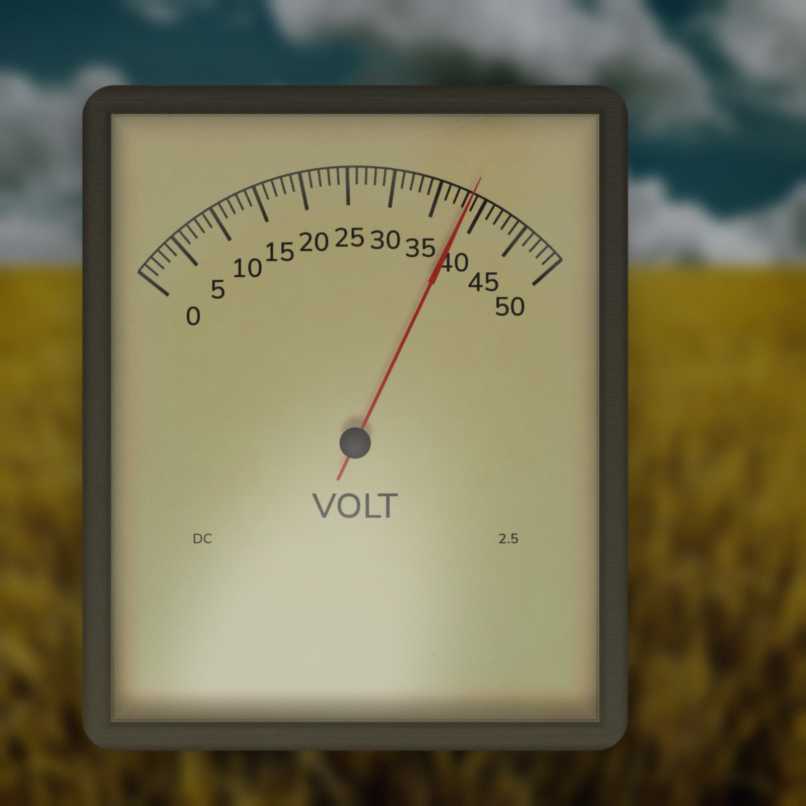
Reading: 38.5 (V)
